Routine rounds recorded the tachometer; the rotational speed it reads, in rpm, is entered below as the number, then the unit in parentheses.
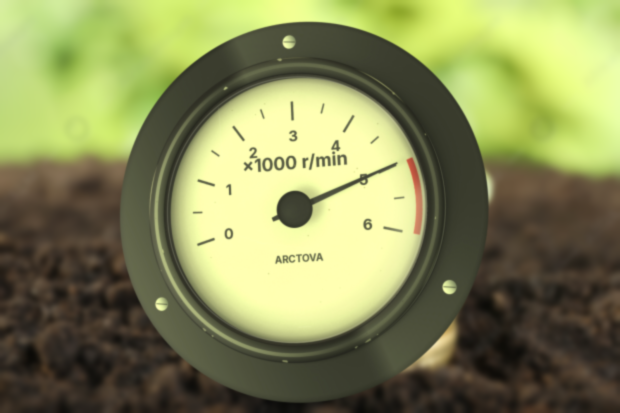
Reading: 5000 (rpm)
